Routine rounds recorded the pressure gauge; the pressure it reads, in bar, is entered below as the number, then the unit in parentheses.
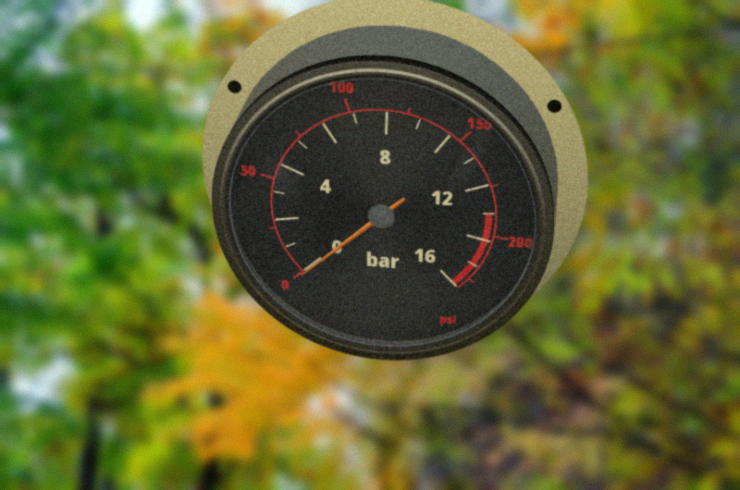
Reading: 0 (bar)
